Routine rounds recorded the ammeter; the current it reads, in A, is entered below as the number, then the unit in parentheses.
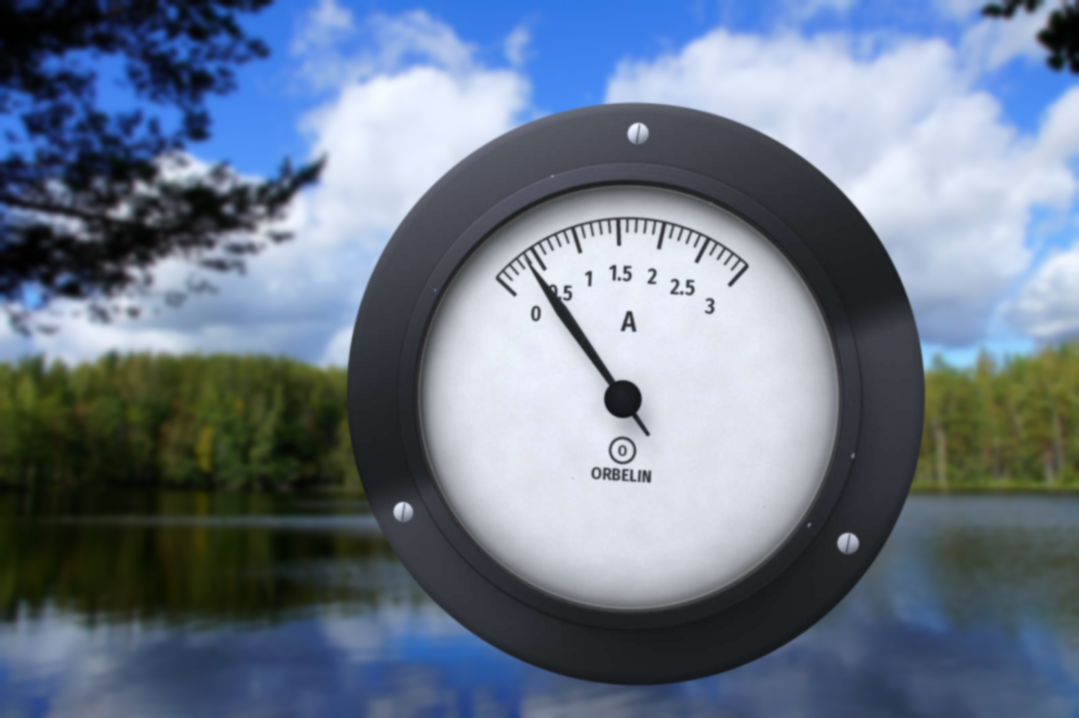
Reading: 0.4 (A)
